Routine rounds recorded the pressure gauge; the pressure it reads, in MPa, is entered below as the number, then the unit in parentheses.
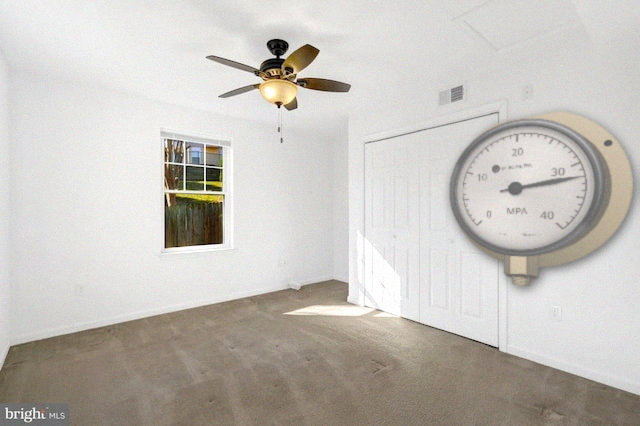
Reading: 32 (MPa)
